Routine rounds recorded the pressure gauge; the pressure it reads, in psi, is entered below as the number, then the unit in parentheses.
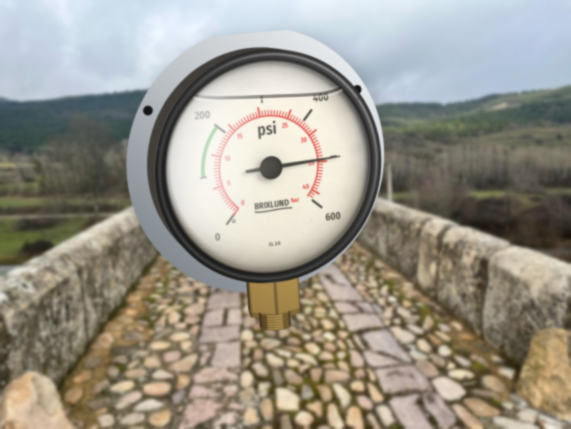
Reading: 500 (psi)
